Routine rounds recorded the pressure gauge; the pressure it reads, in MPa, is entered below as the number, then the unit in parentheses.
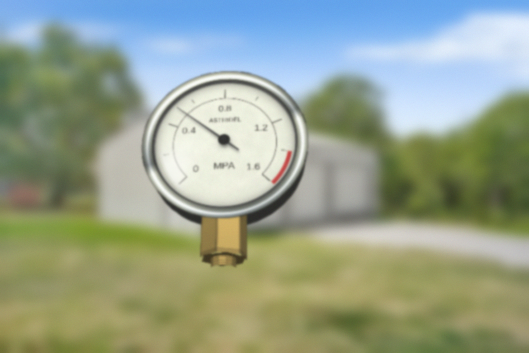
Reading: 0.5 (MPa)
